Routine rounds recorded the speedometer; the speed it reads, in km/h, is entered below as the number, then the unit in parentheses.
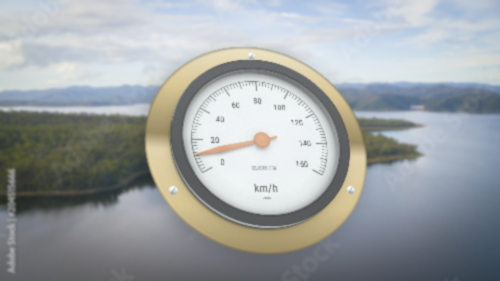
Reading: 10 (km/h)
